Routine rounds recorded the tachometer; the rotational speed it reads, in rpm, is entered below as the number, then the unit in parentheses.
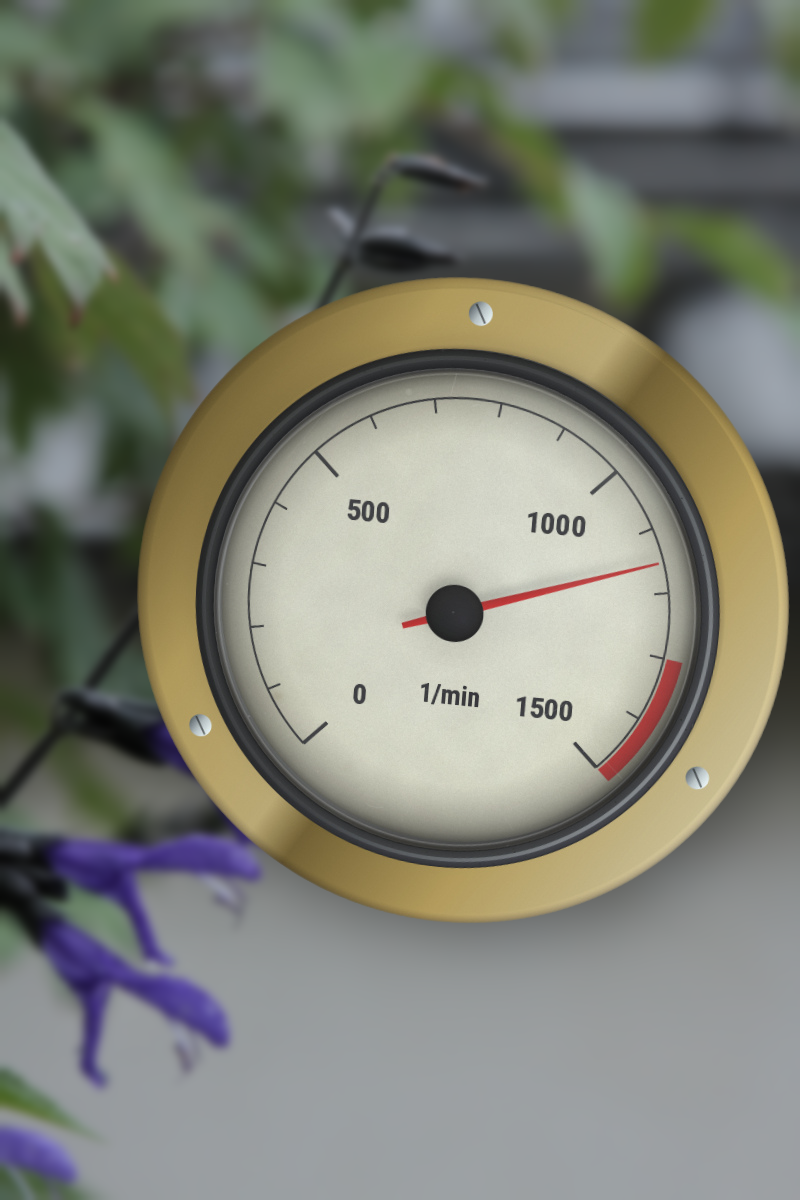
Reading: 1150 (rpm)
